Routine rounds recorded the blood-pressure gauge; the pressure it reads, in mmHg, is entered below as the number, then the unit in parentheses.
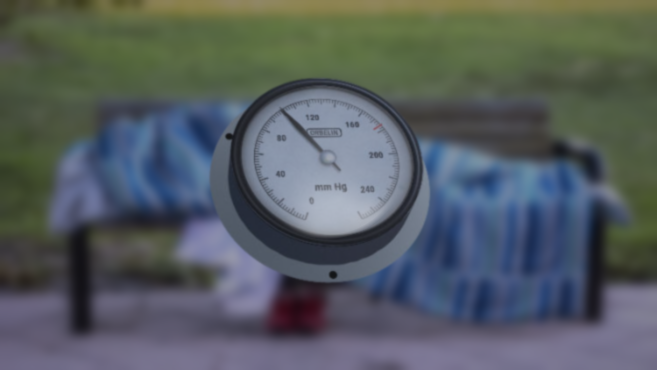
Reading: 100 (mmHg)
